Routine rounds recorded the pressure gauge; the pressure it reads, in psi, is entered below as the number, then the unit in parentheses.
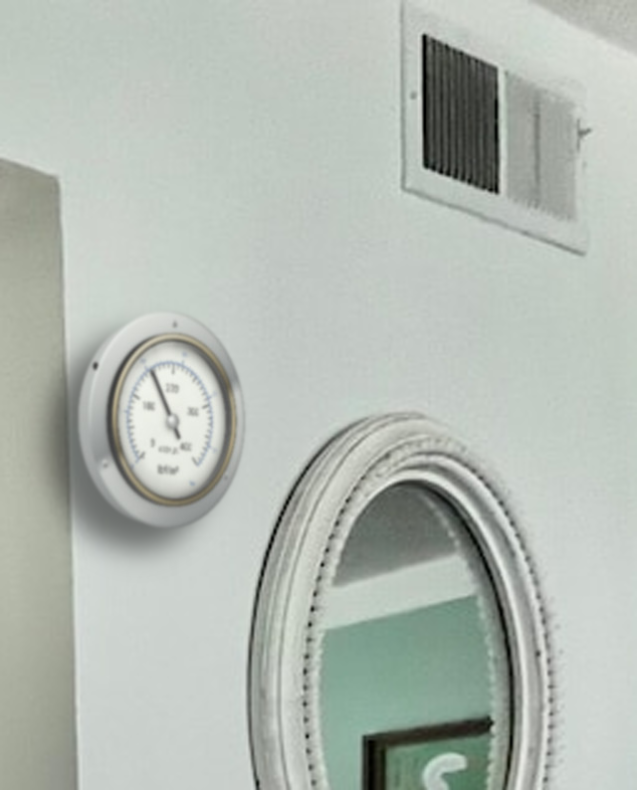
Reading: 150 (psi)
